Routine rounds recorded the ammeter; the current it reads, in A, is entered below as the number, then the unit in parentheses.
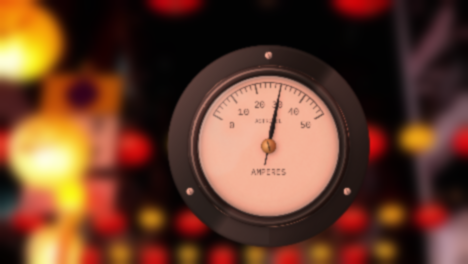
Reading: 30 (A)
